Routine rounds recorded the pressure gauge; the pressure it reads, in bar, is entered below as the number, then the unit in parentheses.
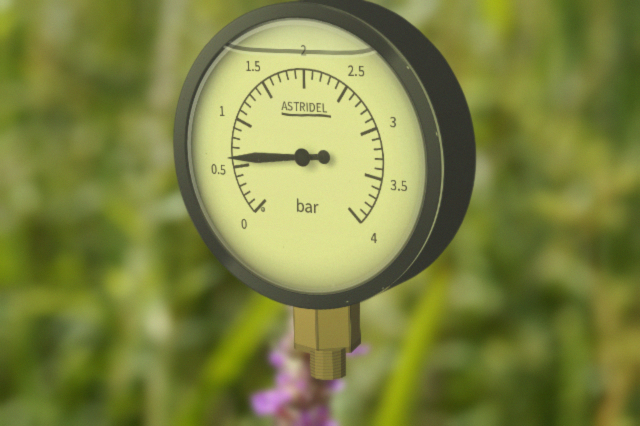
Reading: 0.6 (bar)
